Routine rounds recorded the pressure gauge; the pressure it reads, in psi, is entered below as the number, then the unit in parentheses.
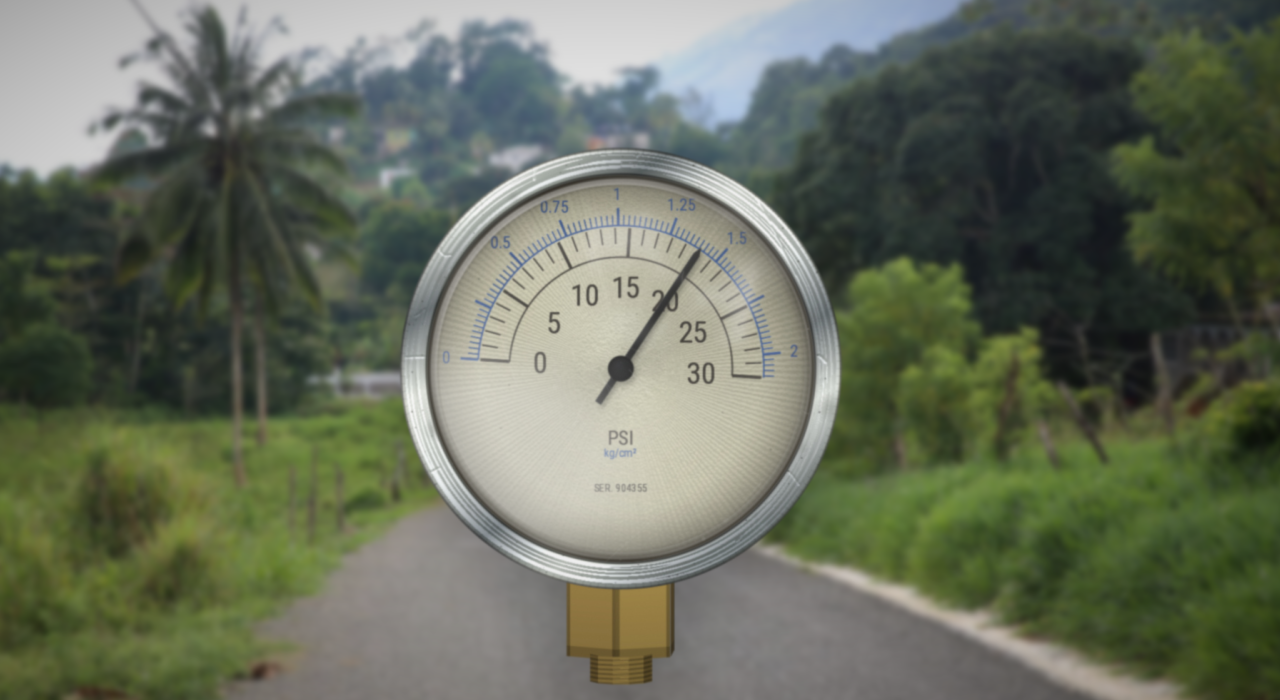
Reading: 20 (psi)
